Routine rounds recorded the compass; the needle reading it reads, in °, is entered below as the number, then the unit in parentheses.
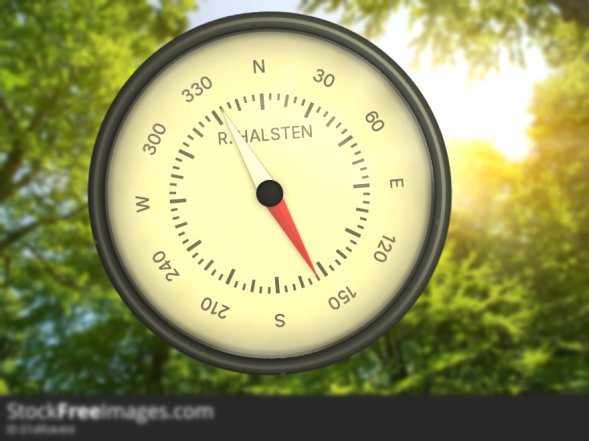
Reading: 155 (°)
